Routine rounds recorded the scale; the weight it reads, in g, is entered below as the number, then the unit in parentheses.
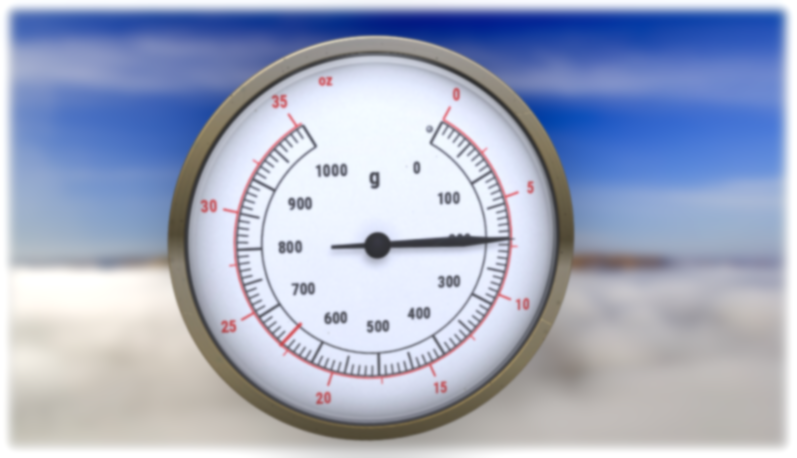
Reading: 200 (g)
